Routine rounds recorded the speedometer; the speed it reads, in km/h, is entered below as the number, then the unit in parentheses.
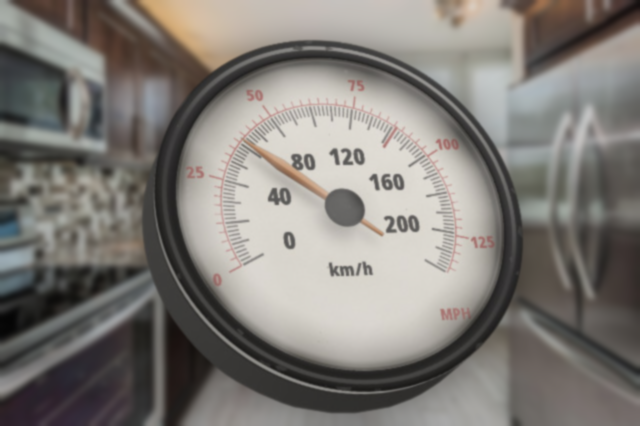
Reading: 60 (km/h)
